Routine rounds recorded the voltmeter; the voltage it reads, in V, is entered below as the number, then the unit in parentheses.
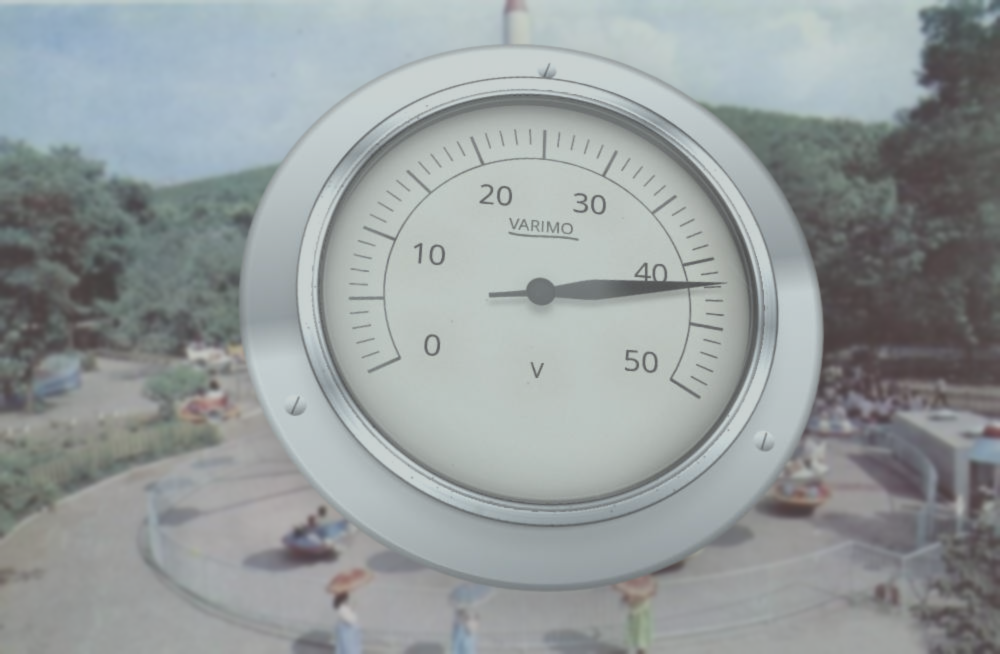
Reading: 42 (V)
